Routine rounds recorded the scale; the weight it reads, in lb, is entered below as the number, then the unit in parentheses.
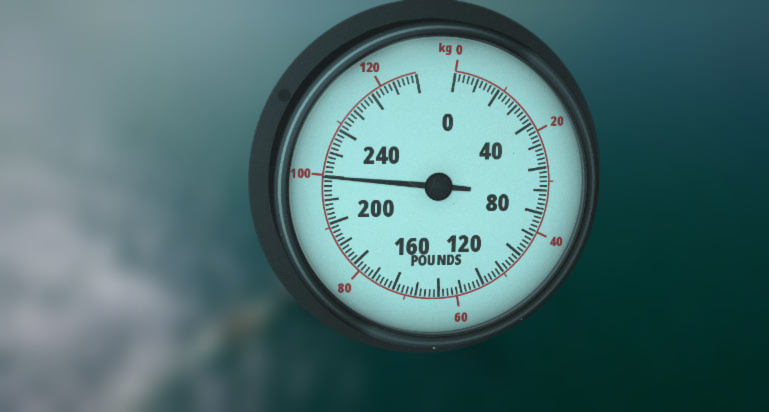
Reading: 220 (lb)
